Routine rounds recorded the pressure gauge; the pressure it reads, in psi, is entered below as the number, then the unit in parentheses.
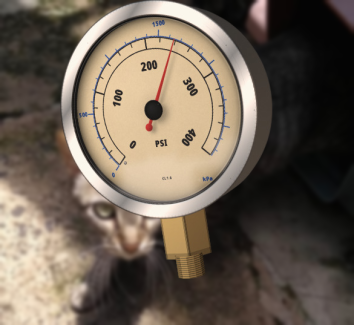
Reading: 240 (psi)
